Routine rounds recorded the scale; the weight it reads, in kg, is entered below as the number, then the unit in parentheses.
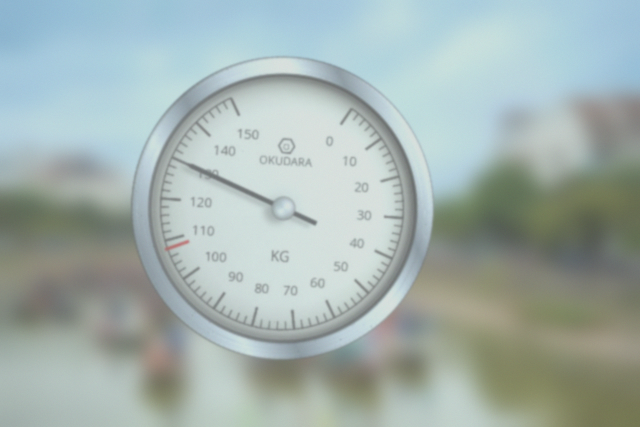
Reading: 130 (kg)
